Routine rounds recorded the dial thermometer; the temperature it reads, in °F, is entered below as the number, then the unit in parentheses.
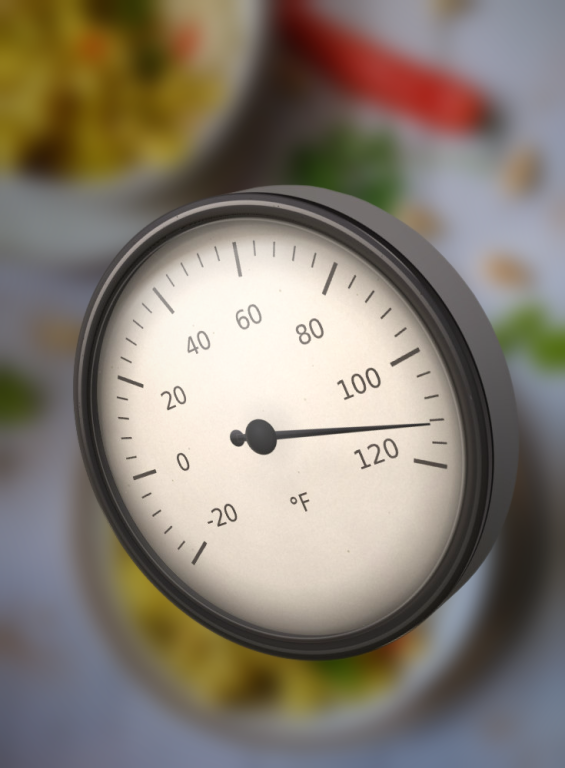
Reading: 112 (°F)
